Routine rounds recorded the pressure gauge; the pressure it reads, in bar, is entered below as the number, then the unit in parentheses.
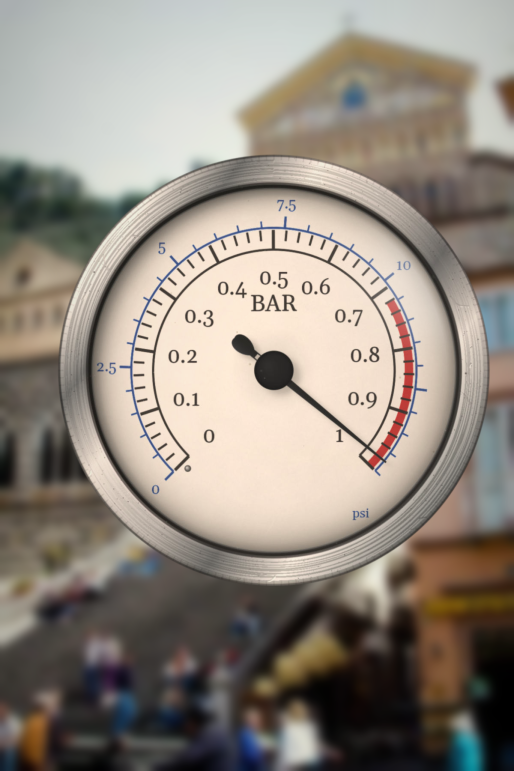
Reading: 0.98 (bar)
